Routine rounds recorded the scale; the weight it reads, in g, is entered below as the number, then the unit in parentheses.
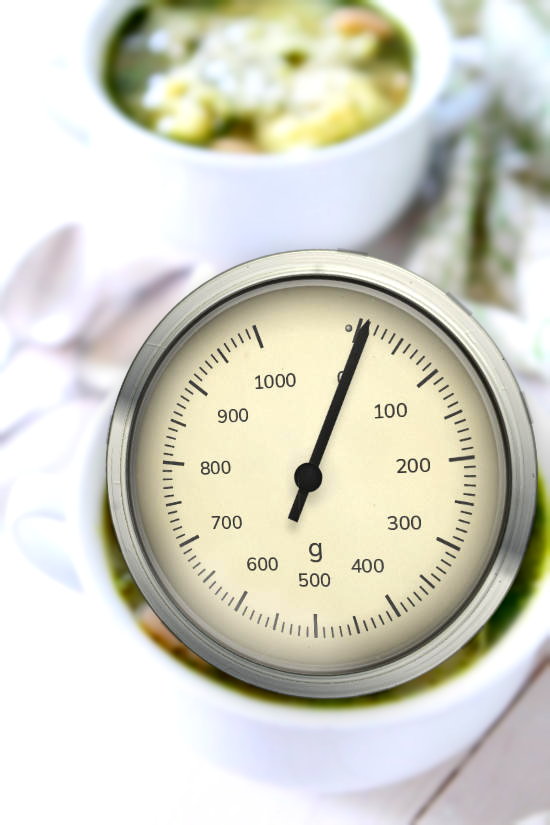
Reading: 10 (g)
